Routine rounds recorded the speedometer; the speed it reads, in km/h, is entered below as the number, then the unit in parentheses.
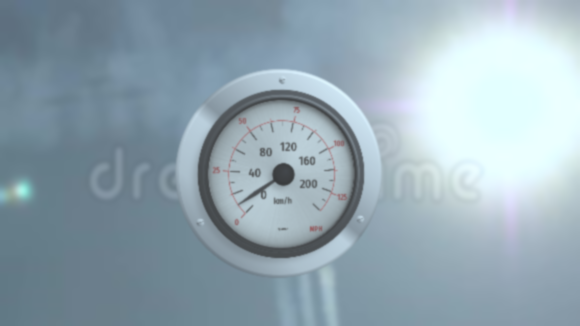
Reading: 10 (km/h)
